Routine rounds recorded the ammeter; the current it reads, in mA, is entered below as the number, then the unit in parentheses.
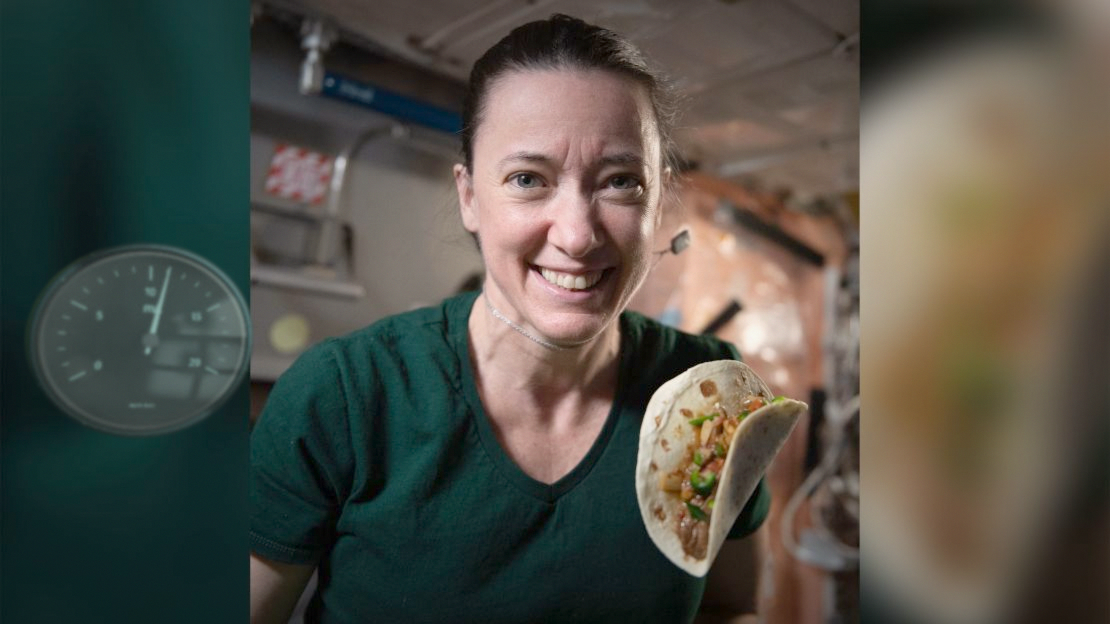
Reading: 11 (mA)
